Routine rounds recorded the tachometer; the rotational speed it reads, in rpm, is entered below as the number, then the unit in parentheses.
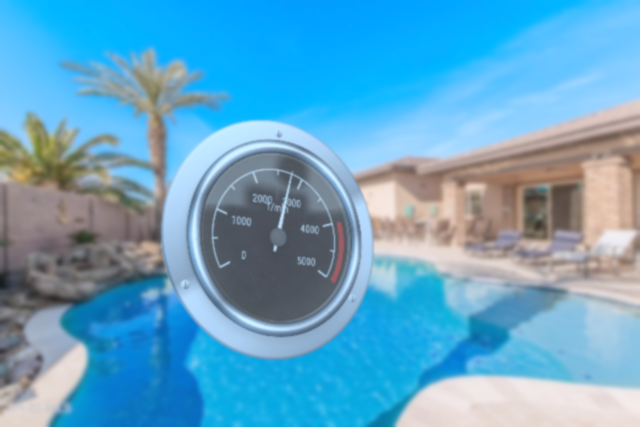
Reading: 2750 (rpm)
